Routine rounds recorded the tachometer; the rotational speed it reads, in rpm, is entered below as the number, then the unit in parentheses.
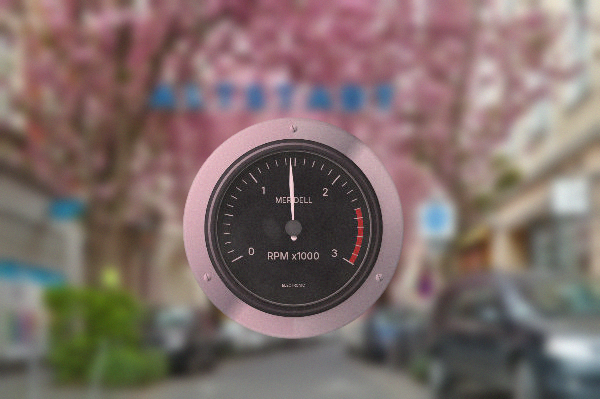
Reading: 1450 (rpm)
